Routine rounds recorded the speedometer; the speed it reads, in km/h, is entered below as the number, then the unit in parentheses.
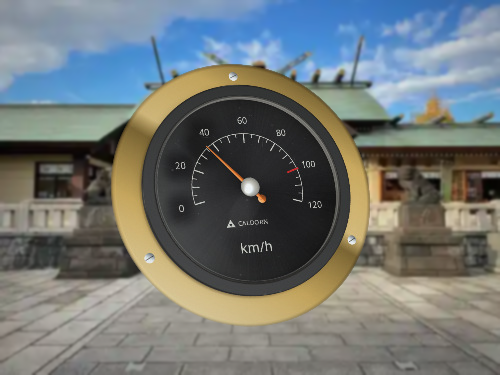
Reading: 35 (km/h)
